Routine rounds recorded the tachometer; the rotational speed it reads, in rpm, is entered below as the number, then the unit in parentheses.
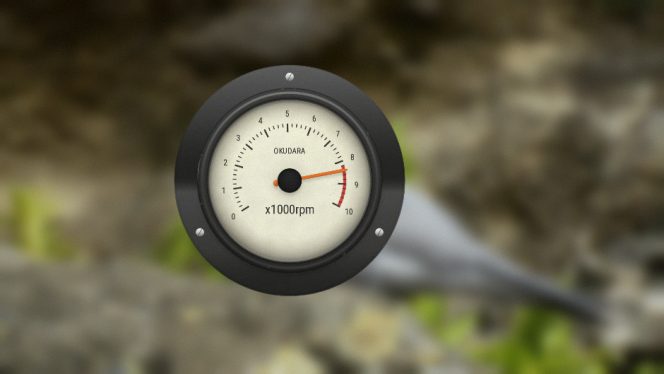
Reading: 8400 (rpm)
